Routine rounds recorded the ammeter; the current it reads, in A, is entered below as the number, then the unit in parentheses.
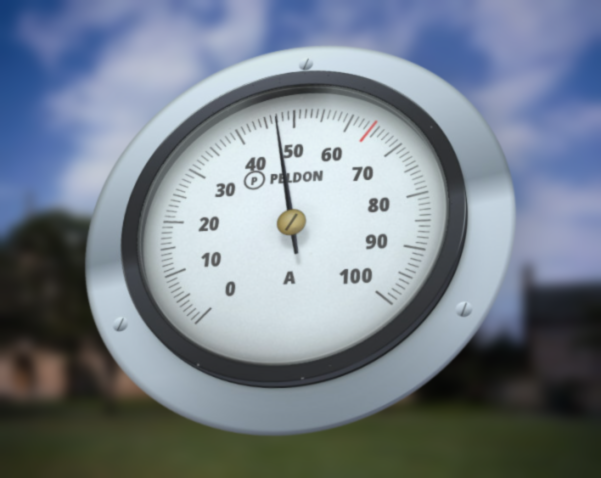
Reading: 47 (A)
